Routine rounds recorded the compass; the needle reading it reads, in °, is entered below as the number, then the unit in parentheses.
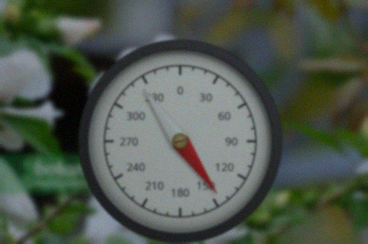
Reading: 145 (°)
